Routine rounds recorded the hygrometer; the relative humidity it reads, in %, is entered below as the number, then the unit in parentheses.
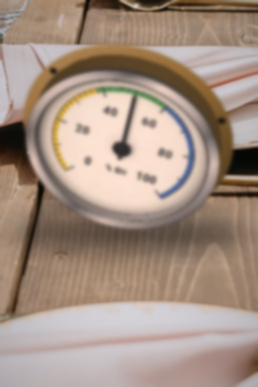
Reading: 50 (%)
